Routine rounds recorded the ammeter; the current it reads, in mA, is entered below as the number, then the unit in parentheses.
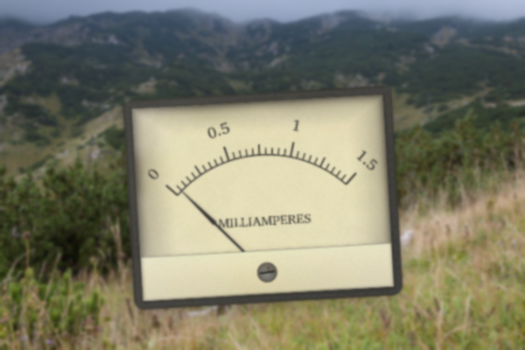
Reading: 0.05 (mA)
